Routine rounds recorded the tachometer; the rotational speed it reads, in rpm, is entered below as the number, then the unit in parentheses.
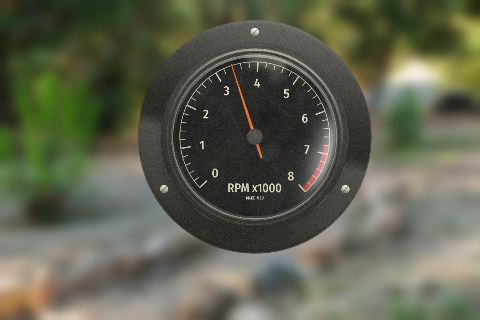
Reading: 3400 (rpm)
